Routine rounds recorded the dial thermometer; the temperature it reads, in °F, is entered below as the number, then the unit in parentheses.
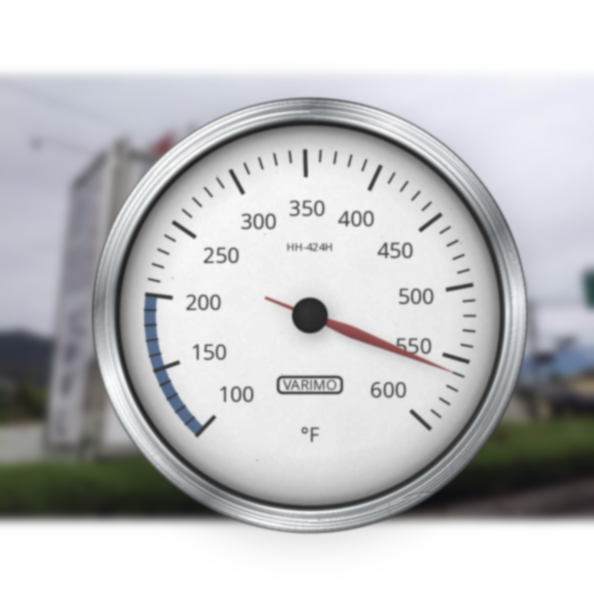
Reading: 560 (°F)
